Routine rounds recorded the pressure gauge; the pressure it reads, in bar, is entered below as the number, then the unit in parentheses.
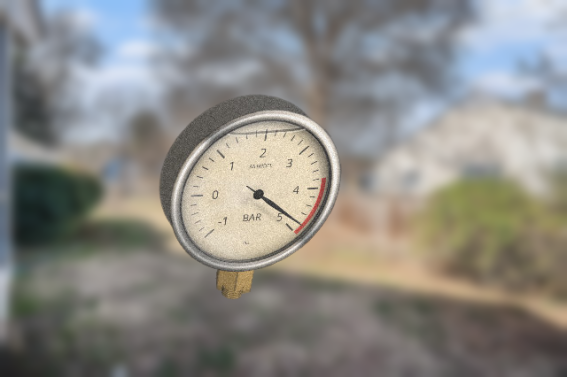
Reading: 4.8 (bar)
